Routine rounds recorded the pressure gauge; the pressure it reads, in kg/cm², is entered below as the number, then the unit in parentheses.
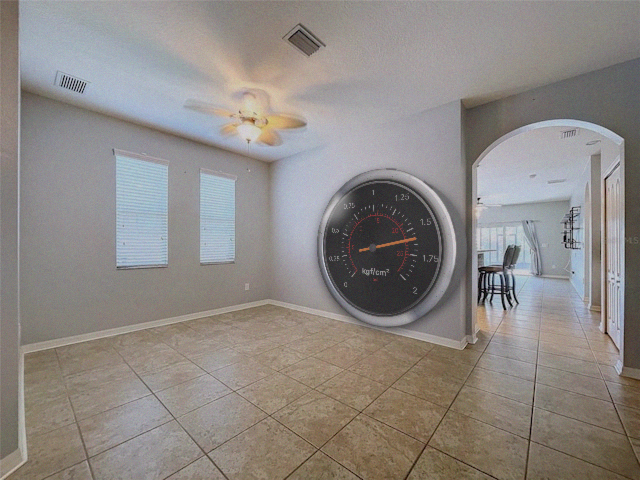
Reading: 1.6 (kg/cm²)
